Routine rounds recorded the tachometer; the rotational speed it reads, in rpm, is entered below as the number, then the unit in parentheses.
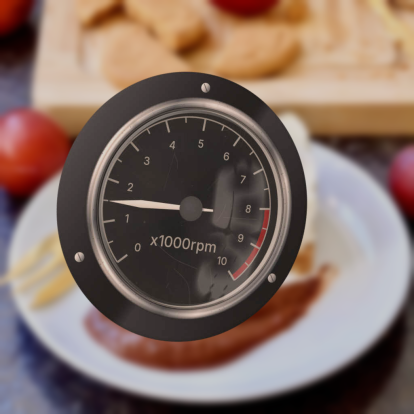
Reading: 1500 (rpm)
